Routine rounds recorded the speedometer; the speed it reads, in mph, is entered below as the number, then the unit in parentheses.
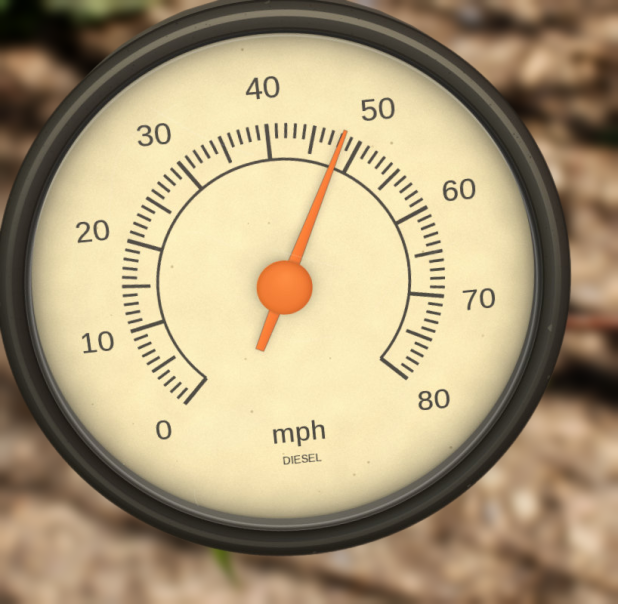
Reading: 48 (mph)
